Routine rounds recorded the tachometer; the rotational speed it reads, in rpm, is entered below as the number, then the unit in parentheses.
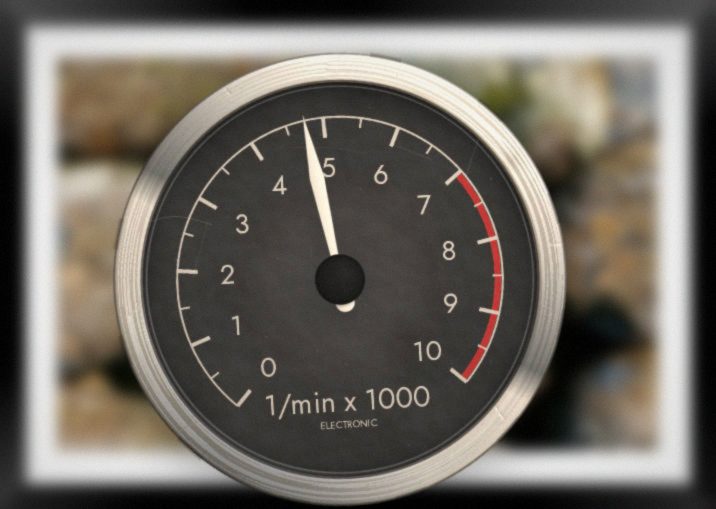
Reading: 4750 (rpm)
